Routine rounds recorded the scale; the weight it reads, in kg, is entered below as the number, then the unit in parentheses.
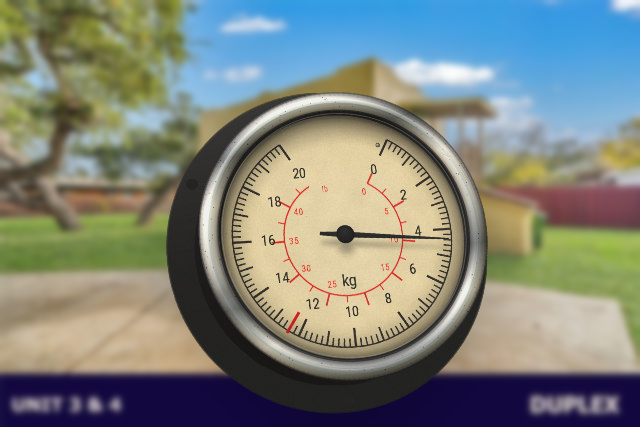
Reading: 4.4 (kg)
